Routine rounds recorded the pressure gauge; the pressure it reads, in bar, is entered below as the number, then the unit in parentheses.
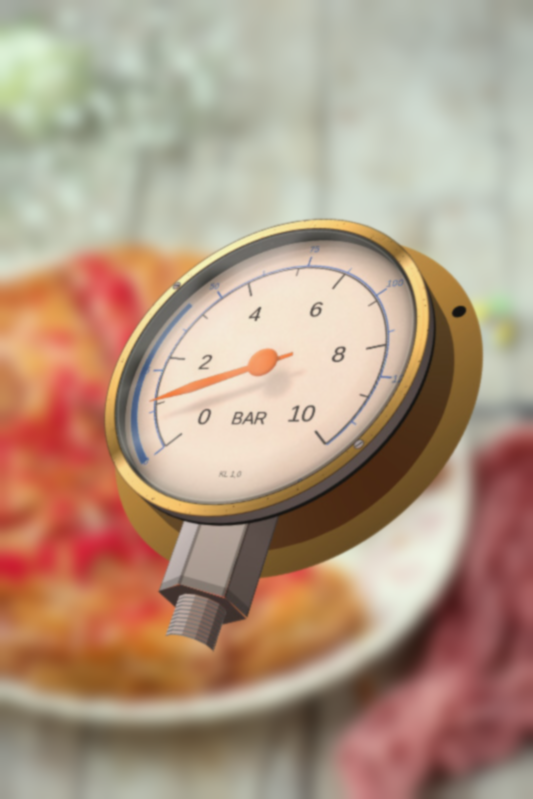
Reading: 1 (bar)
